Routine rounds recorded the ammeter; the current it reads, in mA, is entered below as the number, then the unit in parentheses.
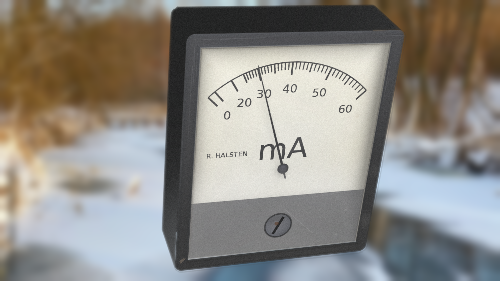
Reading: 30 (mA)
